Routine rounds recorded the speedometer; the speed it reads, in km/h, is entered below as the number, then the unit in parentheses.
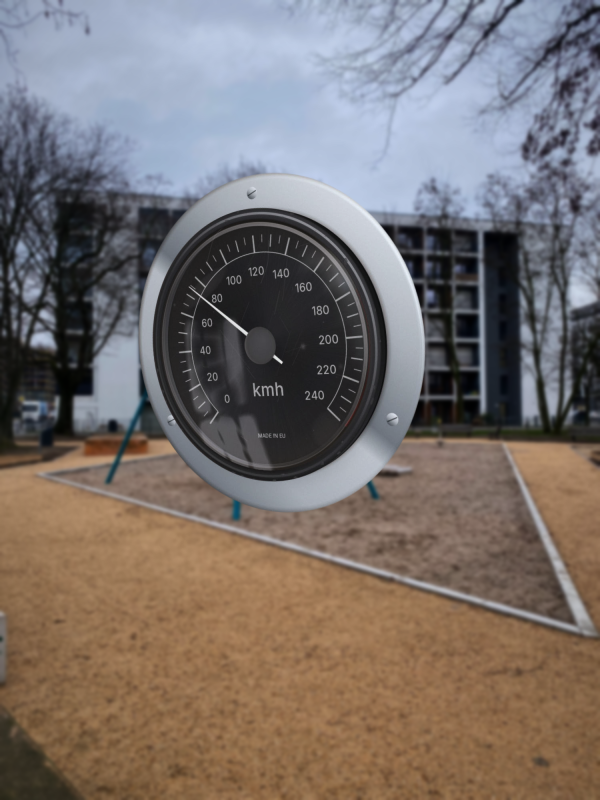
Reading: 75 (km/h)
